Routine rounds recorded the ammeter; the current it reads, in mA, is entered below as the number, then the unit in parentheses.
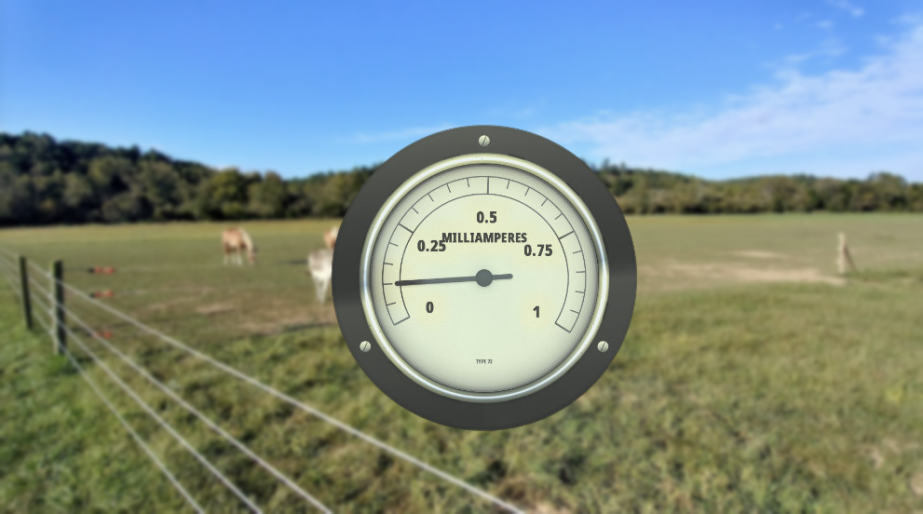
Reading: 0.1 (mA)
